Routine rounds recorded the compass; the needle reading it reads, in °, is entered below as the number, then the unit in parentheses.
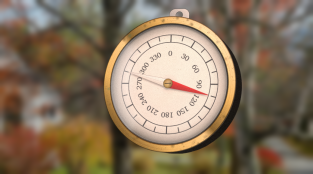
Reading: 105 (°)
